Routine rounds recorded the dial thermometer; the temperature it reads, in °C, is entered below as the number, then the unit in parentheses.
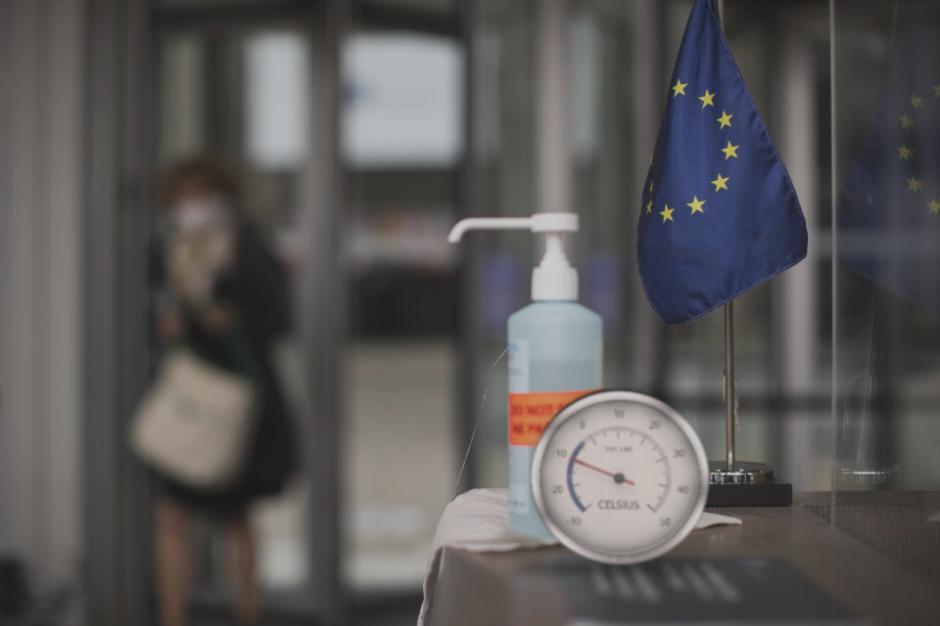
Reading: -10 (°C)
